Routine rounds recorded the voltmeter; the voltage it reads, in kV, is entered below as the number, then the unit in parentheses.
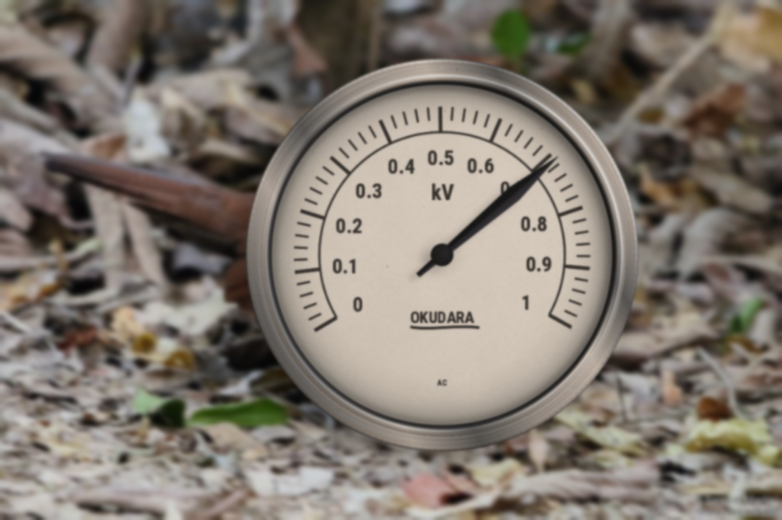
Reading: 0.71 (kV)
